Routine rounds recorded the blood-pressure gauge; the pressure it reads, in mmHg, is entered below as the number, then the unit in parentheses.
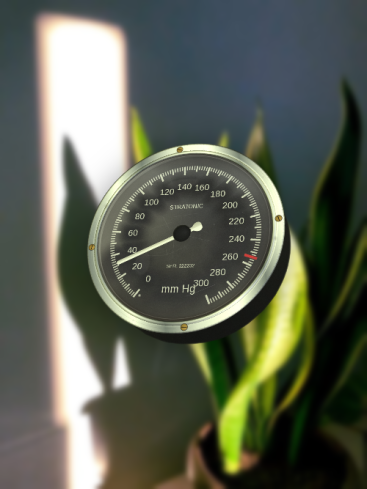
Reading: 30 (mmHg)
